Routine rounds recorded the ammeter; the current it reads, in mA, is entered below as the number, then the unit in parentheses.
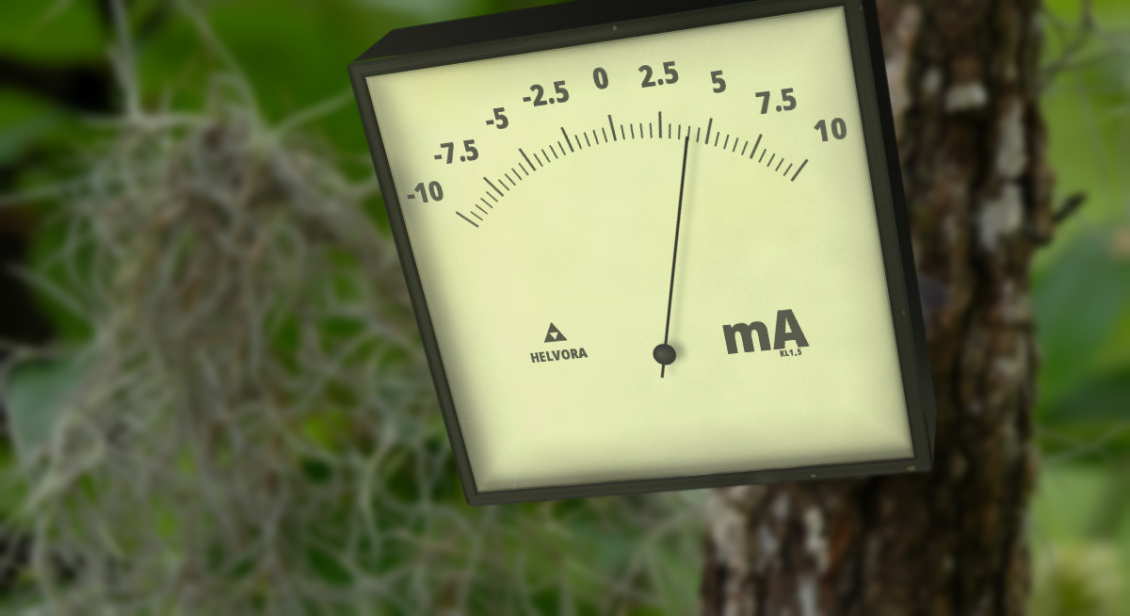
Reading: 4 (mA)
